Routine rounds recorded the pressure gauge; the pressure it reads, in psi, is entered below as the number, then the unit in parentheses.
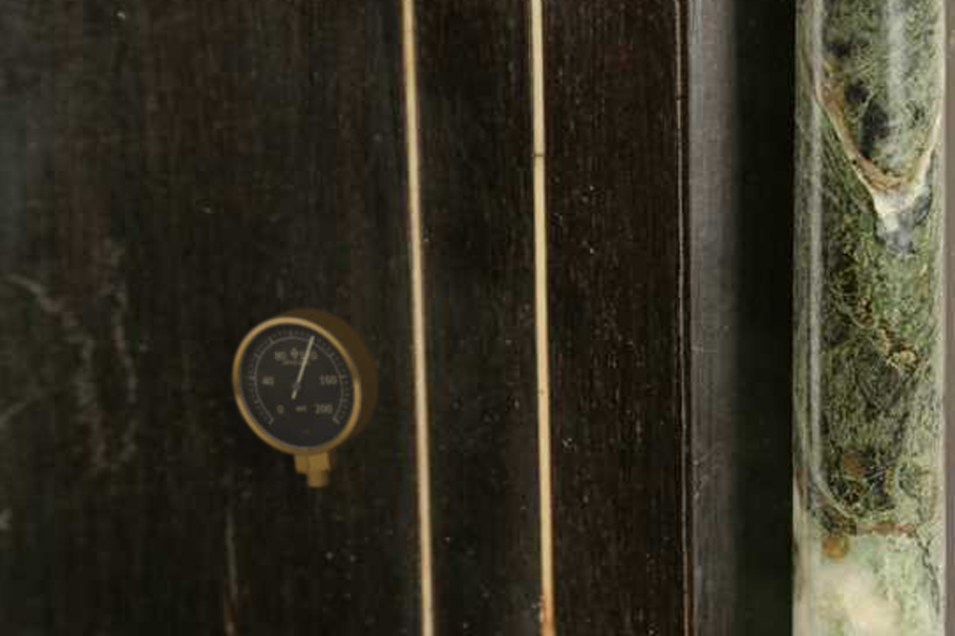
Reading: 120 (psi)
